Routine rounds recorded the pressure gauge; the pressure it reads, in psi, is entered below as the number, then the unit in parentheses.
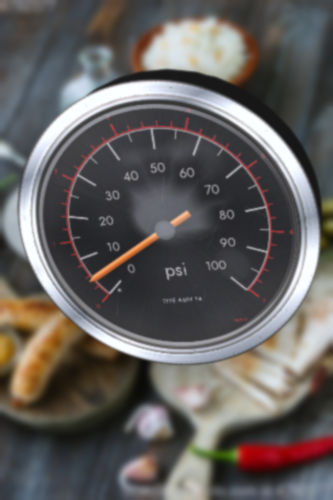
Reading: 5 (psi)
